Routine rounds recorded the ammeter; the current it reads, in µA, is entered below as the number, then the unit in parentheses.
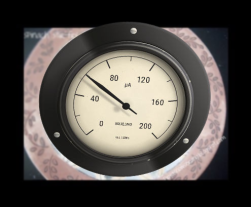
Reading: 60 (µA)
